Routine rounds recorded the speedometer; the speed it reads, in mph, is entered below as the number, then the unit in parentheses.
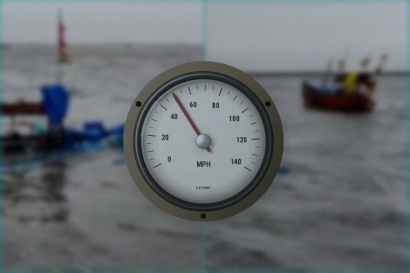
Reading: 50 (mph)
